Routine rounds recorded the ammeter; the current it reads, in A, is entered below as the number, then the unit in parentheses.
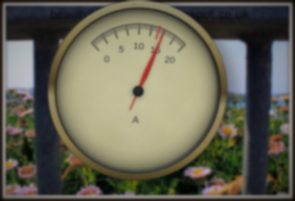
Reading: 15 (A)
